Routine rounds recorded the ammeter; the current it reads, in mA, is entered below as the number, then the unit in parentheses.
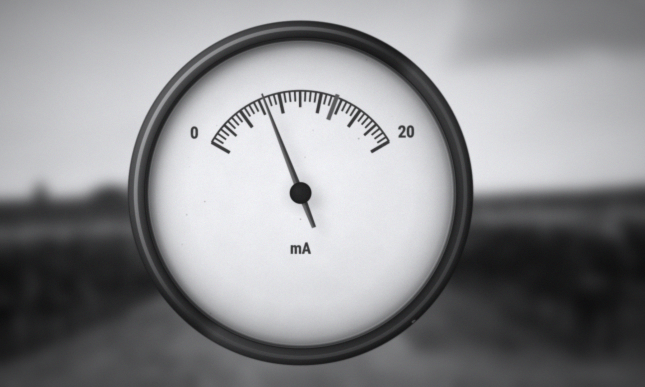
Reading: 6.5 (mA)
